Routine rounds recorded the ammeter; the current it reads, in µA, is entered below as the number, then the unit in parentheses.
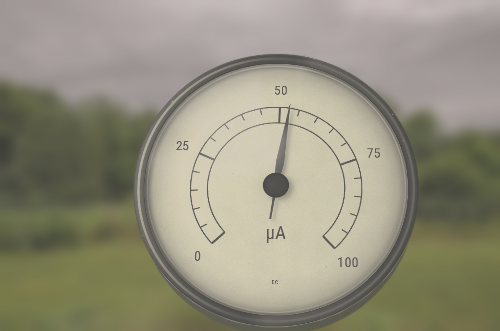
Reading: 52.5 (µA)
